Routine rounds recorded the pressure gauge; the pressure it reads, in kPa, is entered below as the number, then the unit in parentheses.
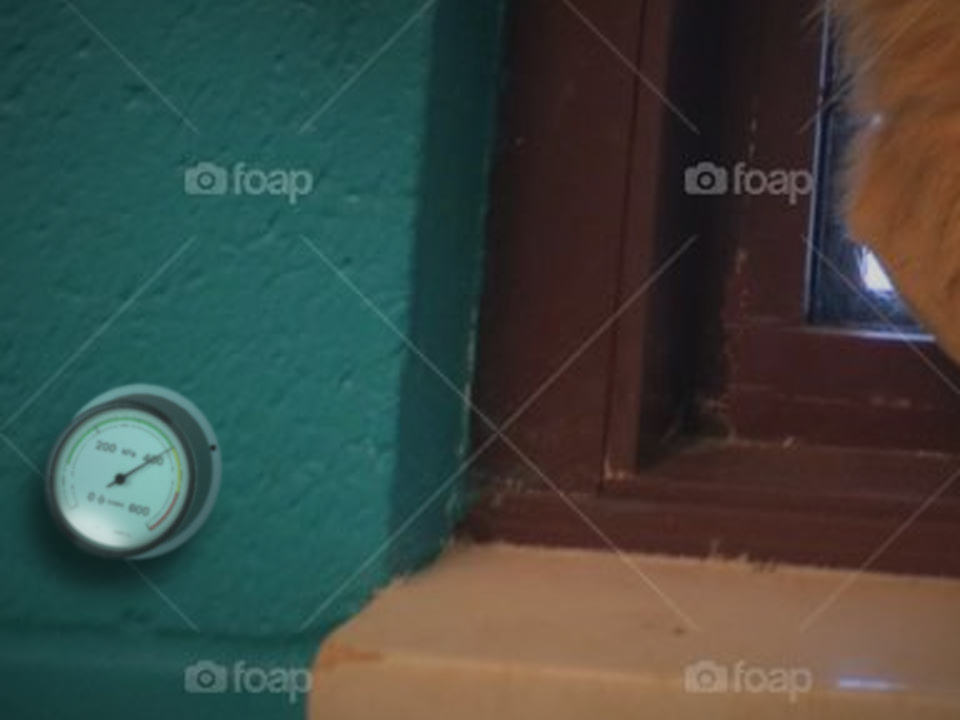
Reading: 400 (kPa)
